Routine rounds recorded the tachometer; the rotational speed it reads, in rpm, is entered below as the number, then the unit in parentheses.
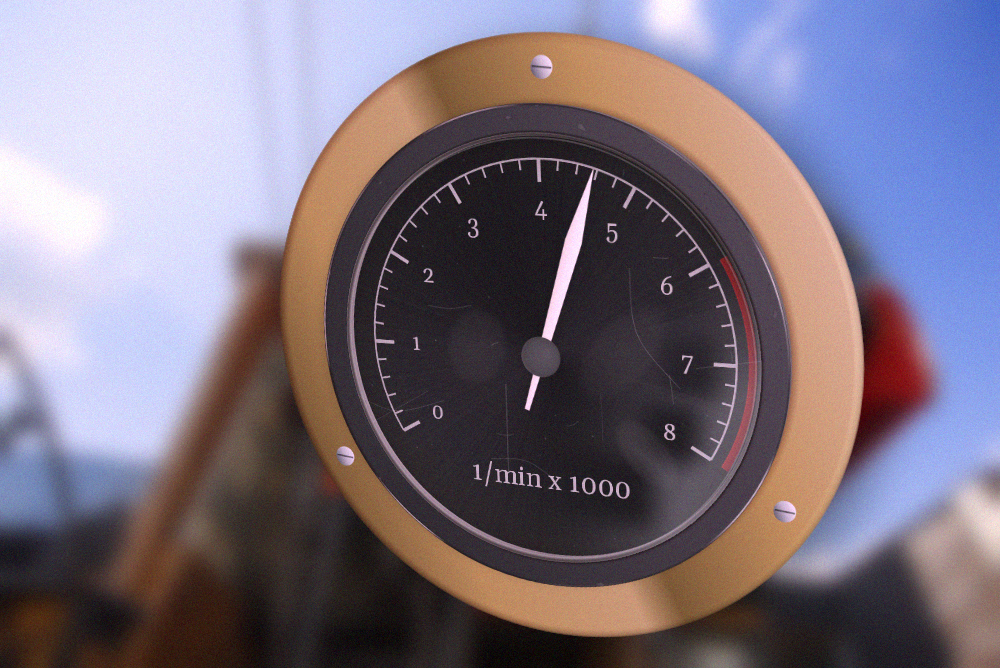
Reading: 4600 (rpm)
